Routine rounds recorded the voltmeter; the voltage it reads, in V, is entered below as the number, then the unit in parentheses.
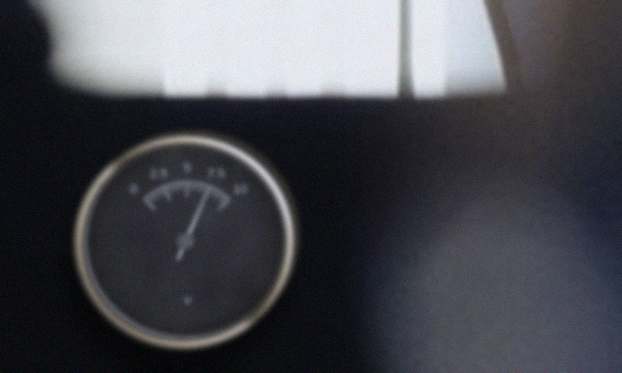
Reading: 7.5 (V)
